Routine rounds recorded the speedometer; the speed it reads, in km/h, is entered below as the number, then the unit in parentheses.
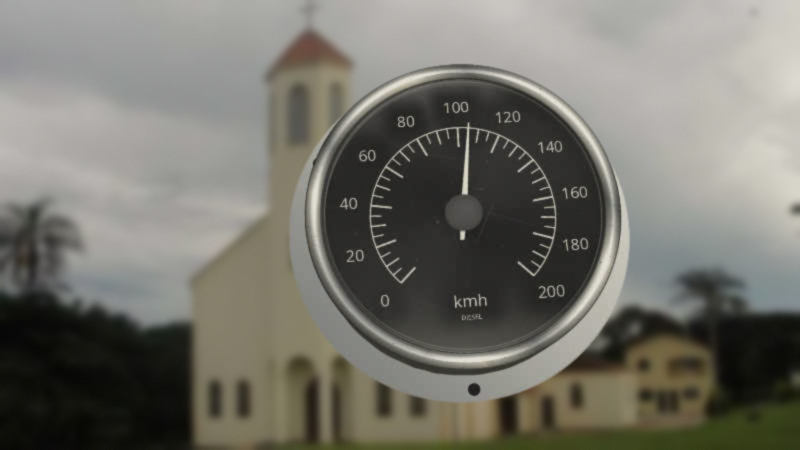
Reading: 105 (km/h)
